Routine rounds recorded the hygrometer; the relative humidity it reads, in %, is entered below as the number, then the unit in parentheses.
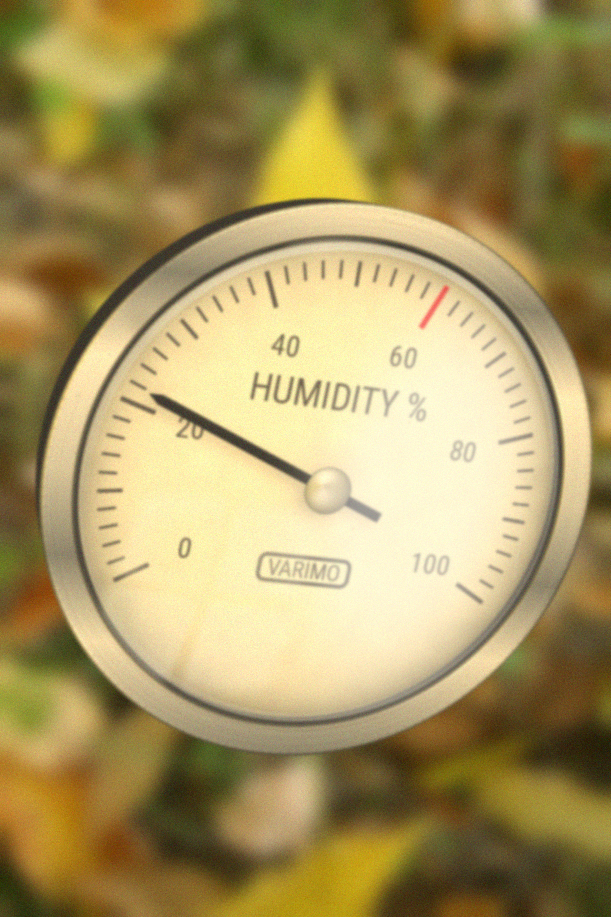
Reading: 22 (%)
